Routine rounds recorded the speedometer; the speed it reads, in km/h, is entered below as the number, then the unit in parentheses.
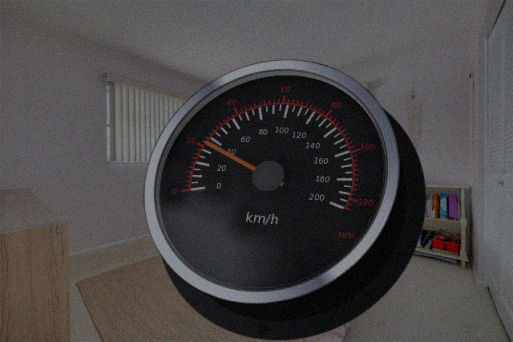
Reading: 35 (km/h)
